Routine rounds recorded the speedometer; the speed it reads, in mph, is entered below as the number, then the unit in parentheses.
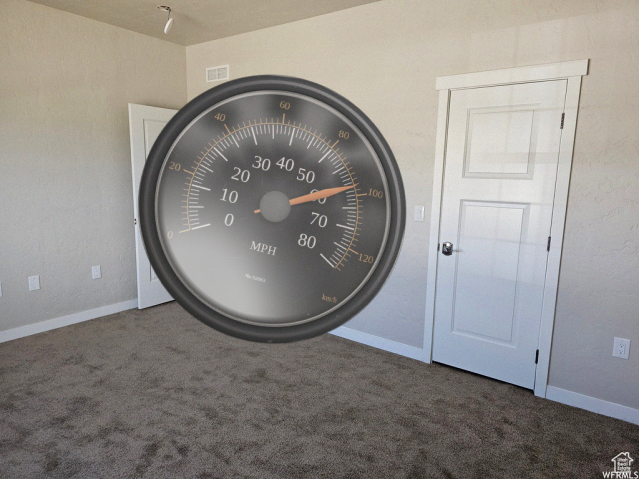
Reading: 60 (mph)
